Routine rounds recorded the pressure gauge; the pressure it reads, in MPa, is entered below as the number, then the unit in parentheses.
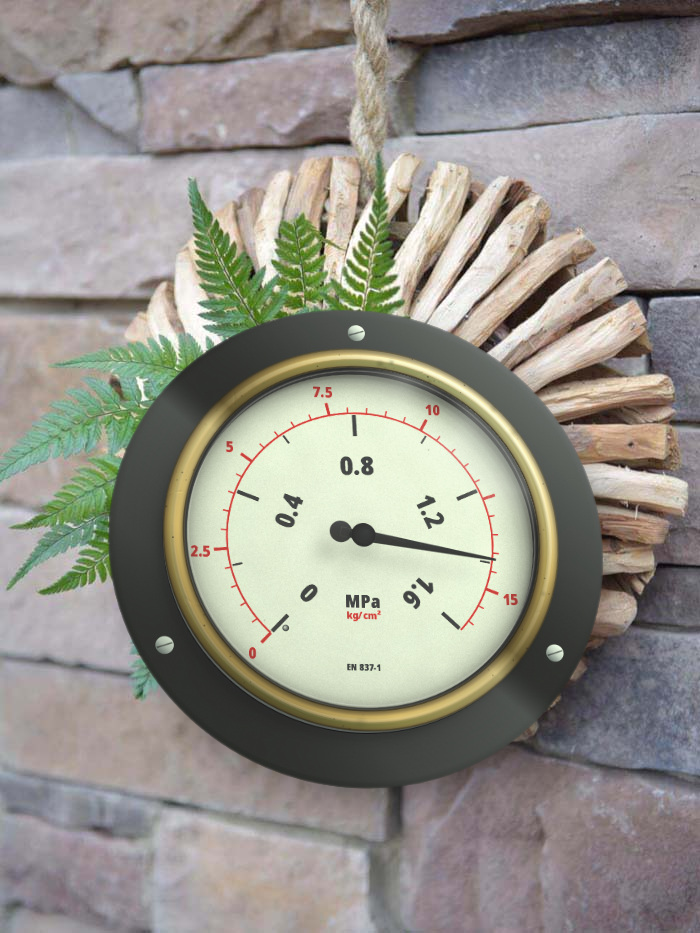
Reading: 1.4 (MPa)
